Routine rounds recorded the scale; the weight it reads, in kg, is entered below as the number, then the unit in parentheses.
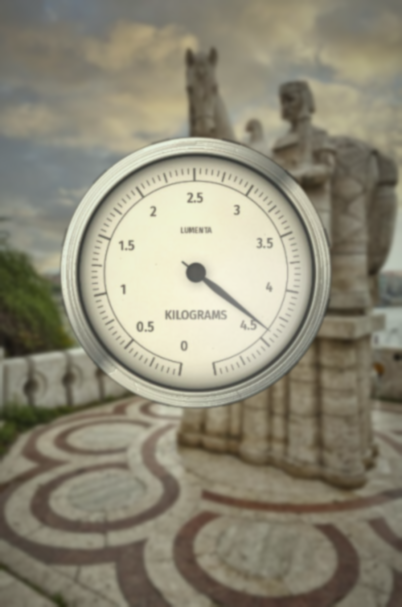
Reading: 4.4 (kg)
